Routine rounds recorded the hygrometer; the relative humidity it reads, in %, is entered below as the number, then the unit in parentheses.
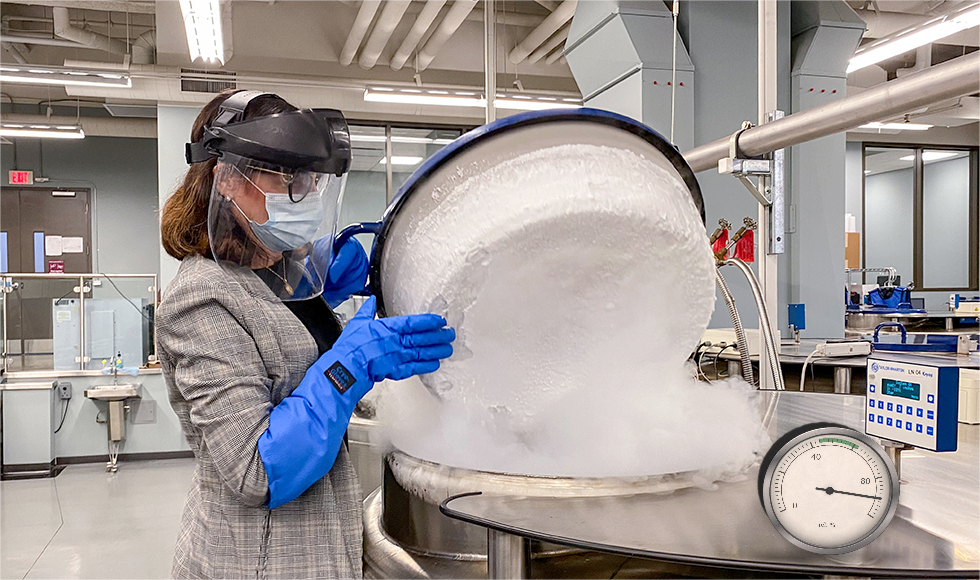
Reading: 90 (%)
